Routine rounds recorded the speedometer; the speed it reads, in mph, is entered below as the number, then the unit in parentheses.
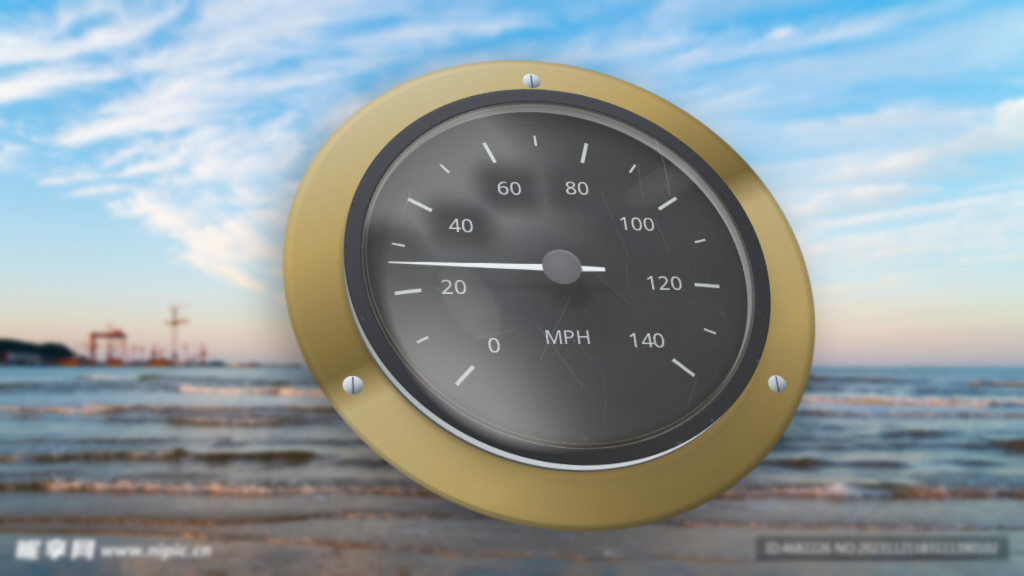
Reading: 25 (mph)
